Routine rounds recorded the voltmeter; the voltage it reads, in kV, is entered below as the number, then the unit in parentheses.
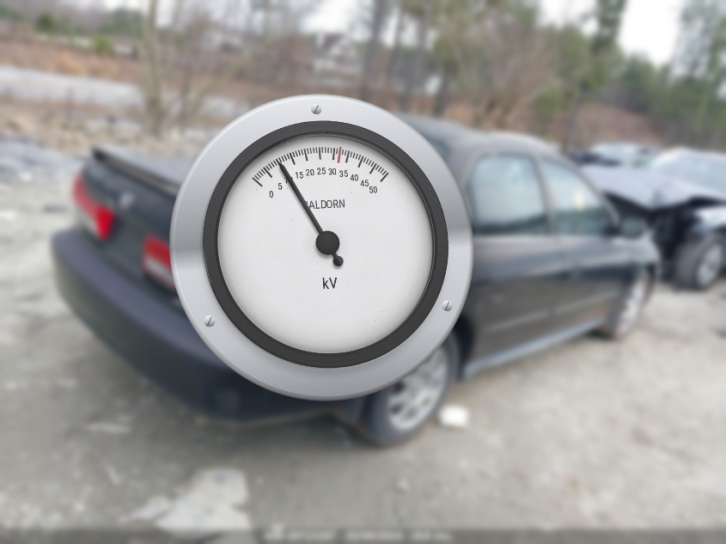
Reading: 10 (kV)
